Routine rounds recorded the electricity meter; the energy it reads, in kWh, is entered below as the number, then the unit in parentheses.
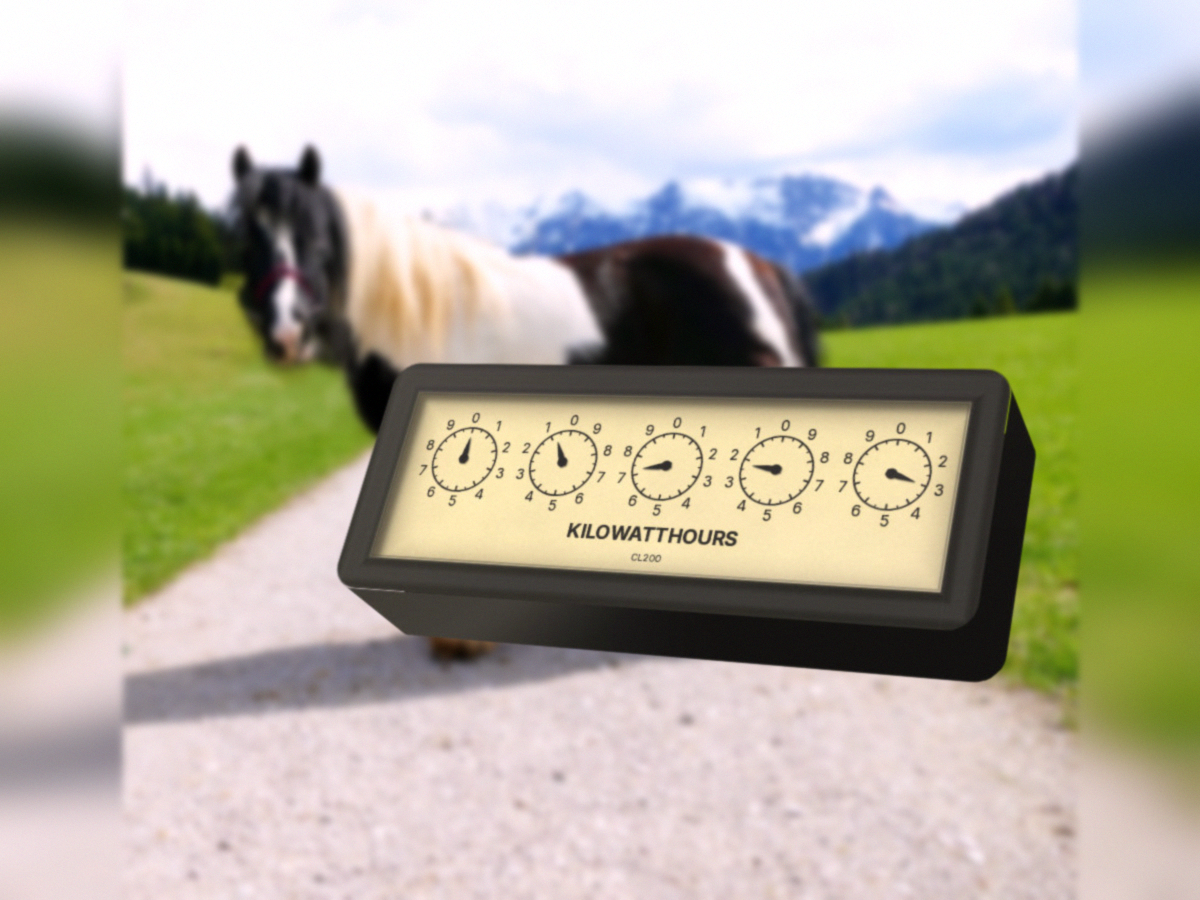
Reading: 723 (kWh)
